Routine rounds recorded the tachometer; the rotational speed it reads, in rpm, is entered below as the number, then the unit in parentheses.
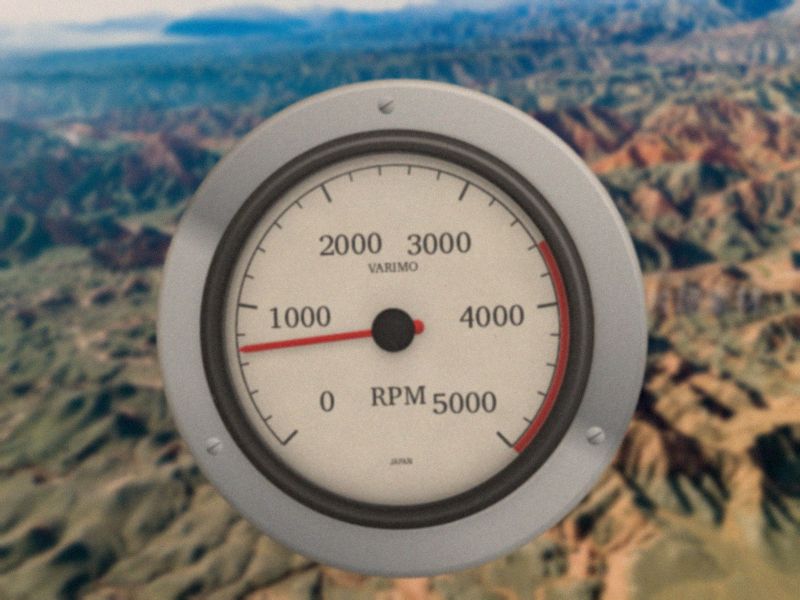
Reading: 700 (rpm)
